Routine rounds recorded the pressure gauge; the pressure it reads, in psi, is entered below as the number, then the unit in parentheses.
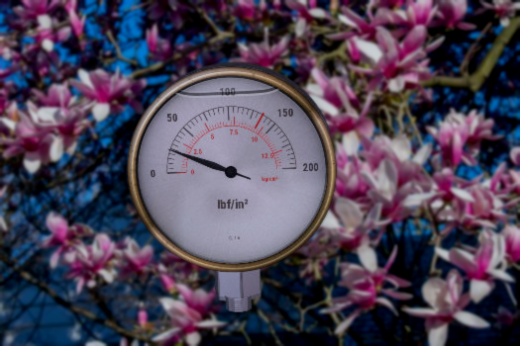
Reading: 25 (psi)
